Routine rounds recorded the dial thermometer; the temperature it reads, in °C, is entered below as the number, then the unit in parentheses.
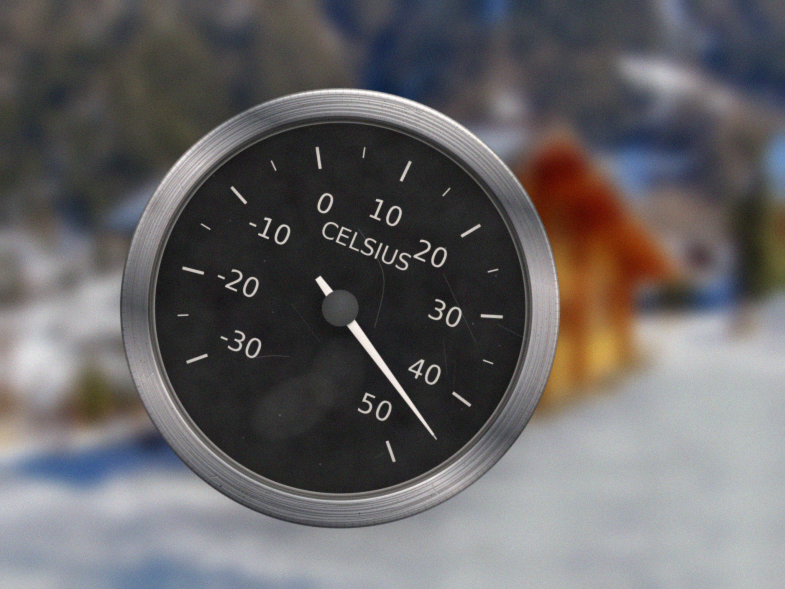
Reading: 45 (°C)
